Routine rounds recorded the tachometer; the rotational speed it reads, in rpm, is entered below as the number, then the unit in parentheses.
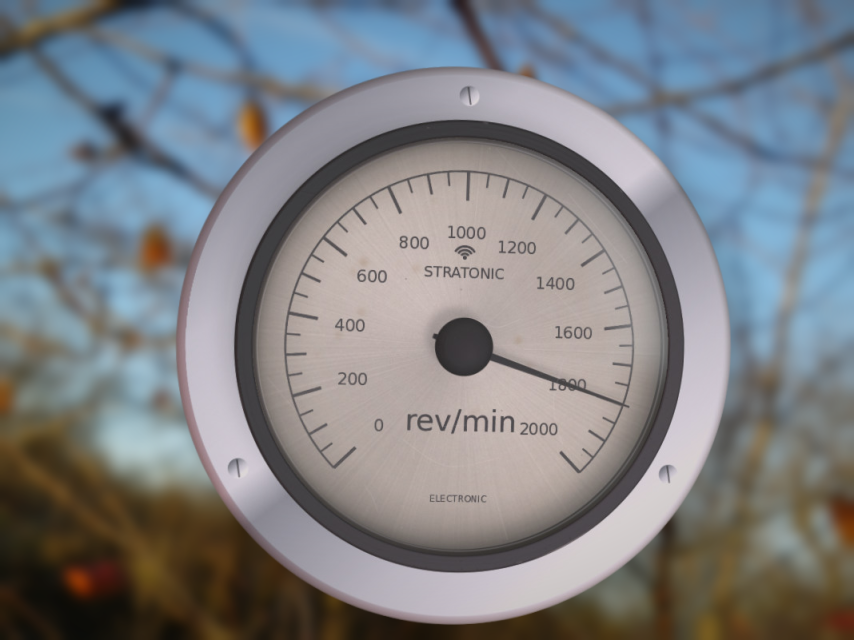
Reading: 1800 (rpm)
